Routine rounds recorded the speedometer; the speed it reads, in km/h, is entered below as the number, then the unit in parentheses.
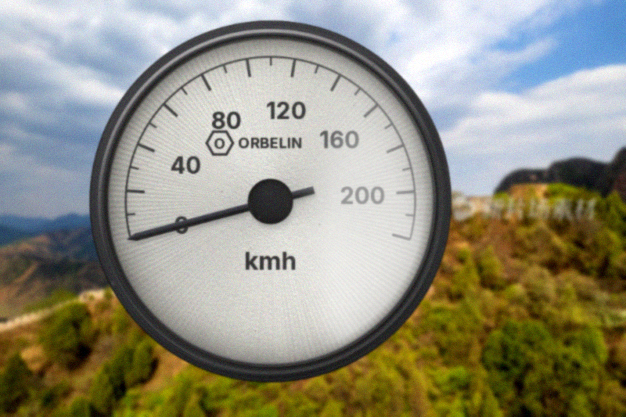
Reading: 0 (km/h)
